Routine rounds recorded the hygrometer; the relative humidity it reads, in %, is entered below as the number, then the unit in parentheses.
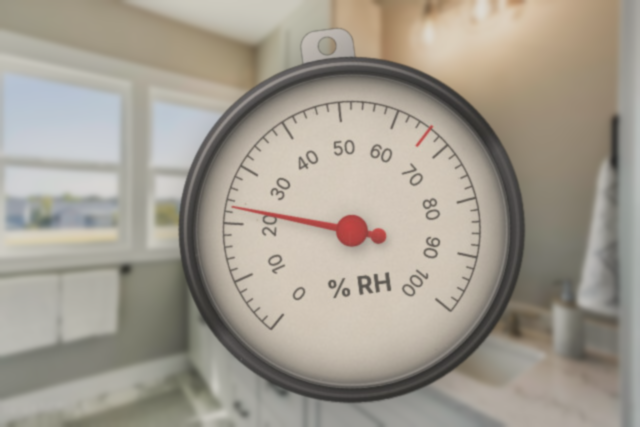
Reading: 23 (%)
